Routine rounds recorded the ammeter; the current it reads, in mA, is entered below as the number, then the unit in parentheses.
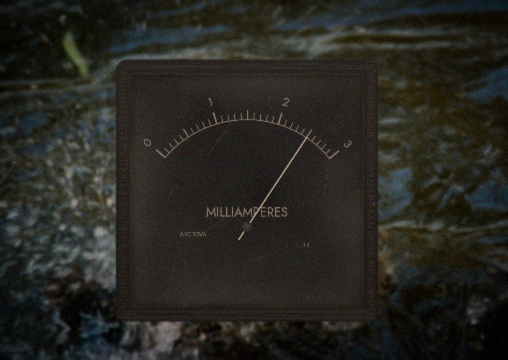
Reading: 2.5 (mA)
